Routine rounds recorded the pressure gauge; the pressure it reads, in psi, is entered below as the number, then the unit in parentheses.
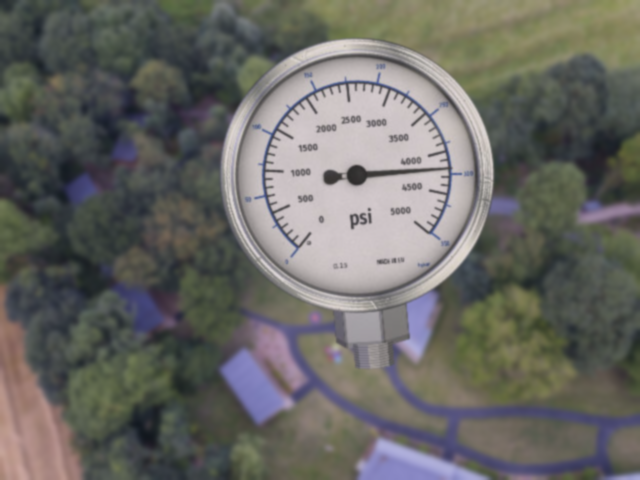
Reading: 4200 (psi)
